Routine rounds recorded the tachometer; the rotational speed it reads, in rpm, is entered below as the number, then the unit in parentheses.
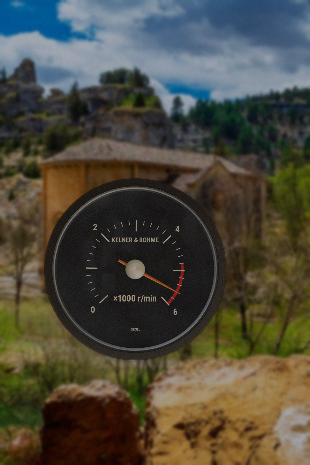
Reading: 5600 (rpm)
